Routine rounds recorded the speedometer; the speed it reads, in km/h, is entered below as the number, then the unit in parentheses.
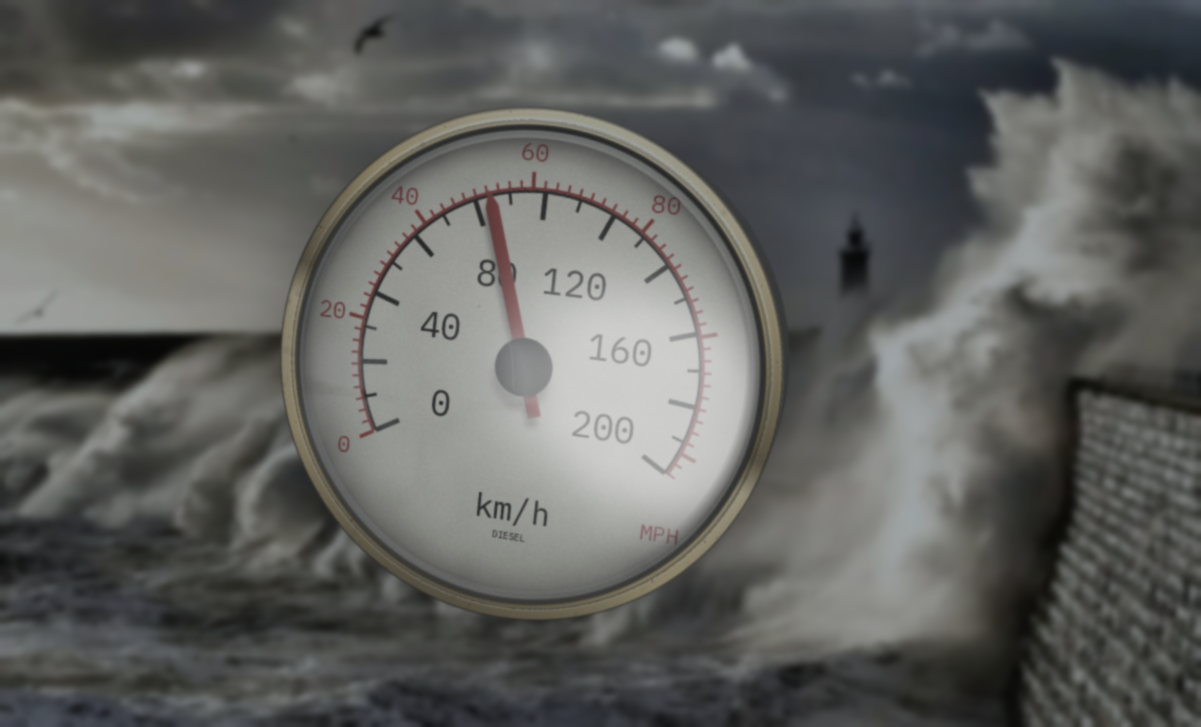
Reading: 85 (km/h)
